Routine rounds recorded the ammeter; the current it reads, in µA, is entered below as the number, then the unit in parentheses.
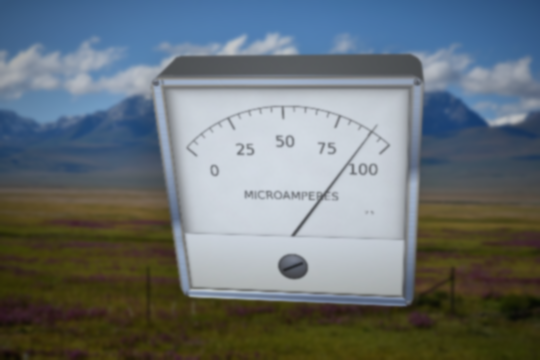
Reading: 90 (µA)
